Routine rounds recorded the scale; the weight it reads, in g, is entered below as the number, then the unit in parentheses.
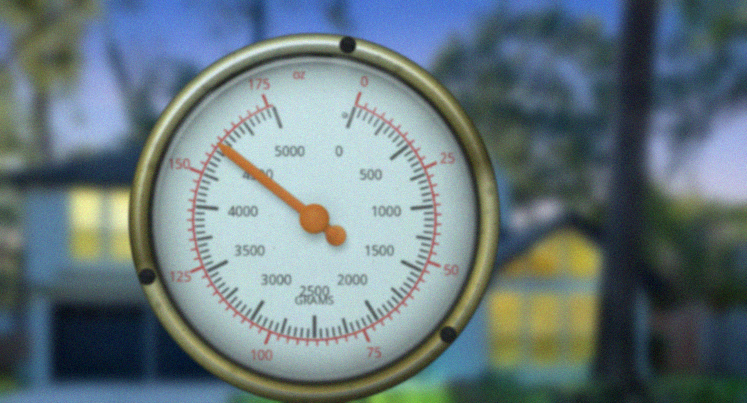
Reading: 4500 (g)
